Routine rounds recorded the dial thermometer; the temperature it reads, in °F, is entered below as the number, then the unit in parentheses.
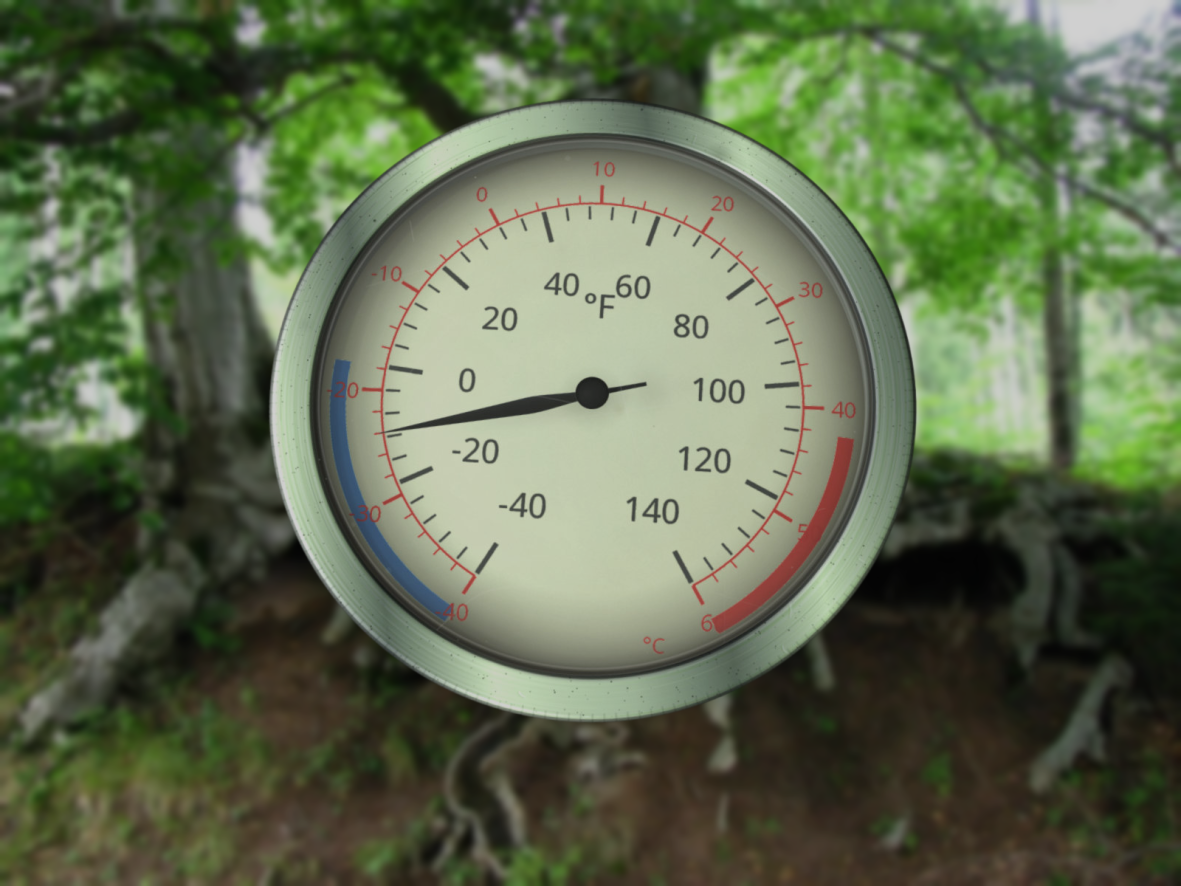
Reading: -12 (°F)
